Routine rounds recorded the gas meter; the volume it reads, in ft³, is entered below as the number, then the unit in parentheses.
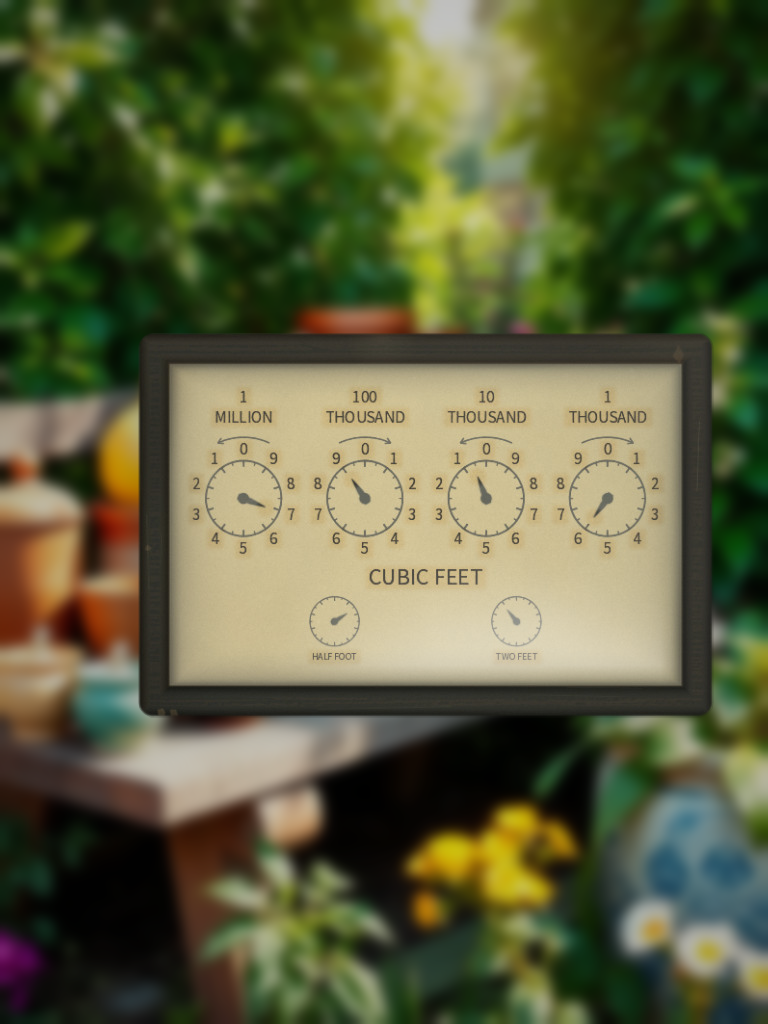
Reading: 690600 (ft³)
